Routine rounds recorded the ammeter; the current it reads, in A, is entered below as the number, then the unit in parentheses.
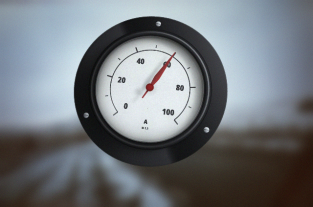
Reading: 60 (A)
